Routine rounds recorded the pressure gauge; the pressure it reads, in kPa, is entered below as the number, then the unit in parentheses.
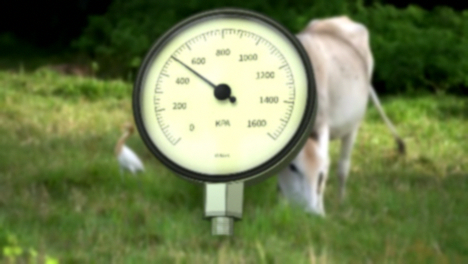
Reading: 500 (kPa)
